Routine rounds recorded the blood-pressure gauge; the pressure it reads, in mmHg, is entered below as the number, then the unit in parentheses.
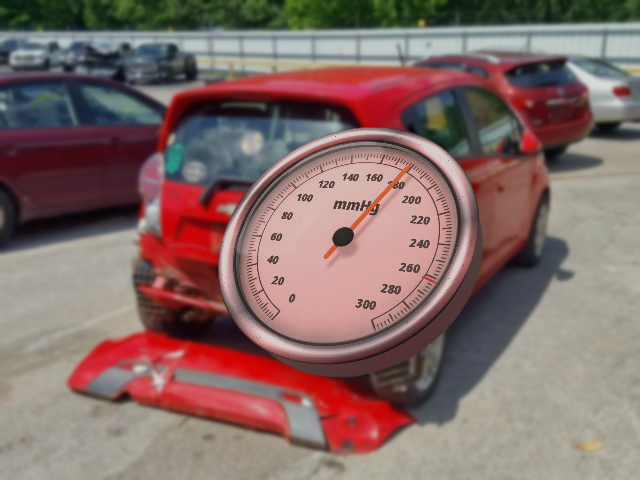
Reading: 180 (mmHg)
